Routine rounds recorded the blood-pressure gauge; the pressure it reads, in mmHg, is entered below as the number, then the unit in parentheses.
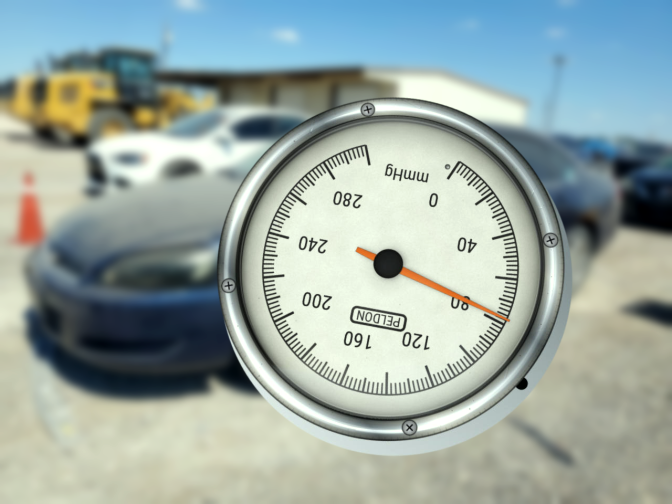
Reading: 78 (mmHg)
